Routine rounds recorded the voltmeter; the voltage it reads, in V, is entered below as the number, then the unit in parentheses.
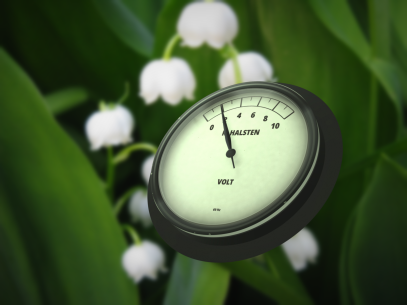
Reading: 2 (V)
